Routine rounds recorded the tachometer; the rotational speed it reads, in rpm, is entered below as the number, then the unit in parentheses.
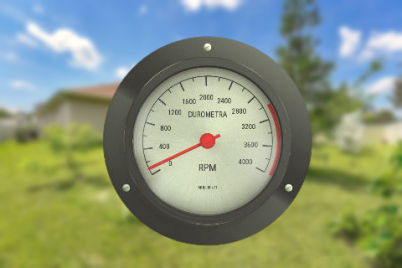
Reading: 100 (rpm)
